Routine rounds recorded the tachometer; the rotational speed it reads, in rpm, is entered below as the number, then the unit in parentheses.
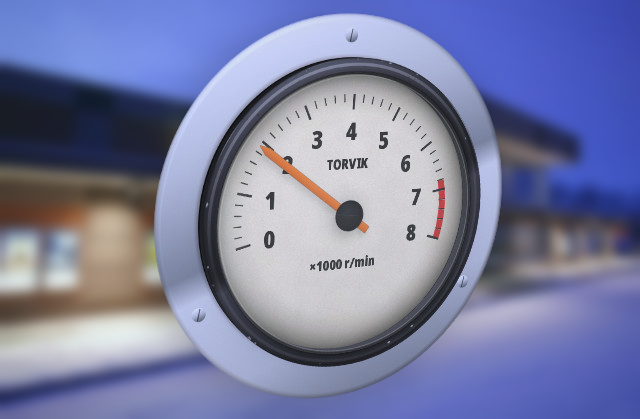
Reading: 1900 (rpm)
